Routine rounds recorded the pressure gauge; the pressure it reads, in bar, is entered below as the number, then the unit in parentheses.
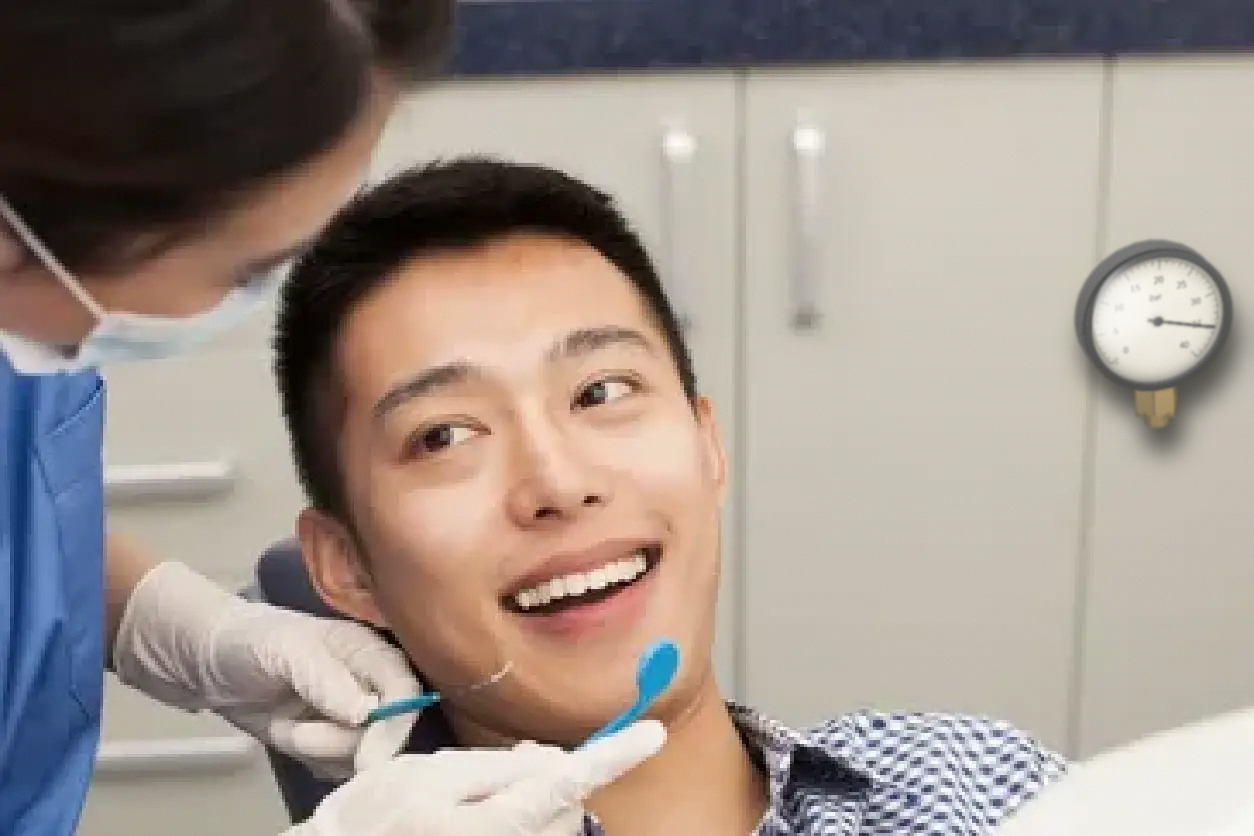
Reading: 35 (bar)
